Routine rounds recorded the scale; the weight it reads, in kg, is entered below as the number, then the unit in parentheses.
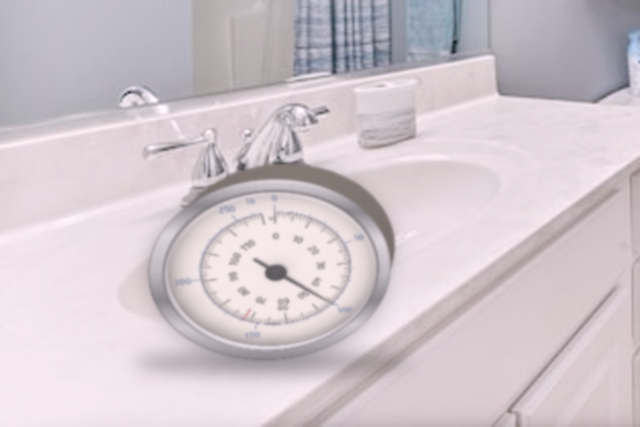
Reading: 45 (kg)
